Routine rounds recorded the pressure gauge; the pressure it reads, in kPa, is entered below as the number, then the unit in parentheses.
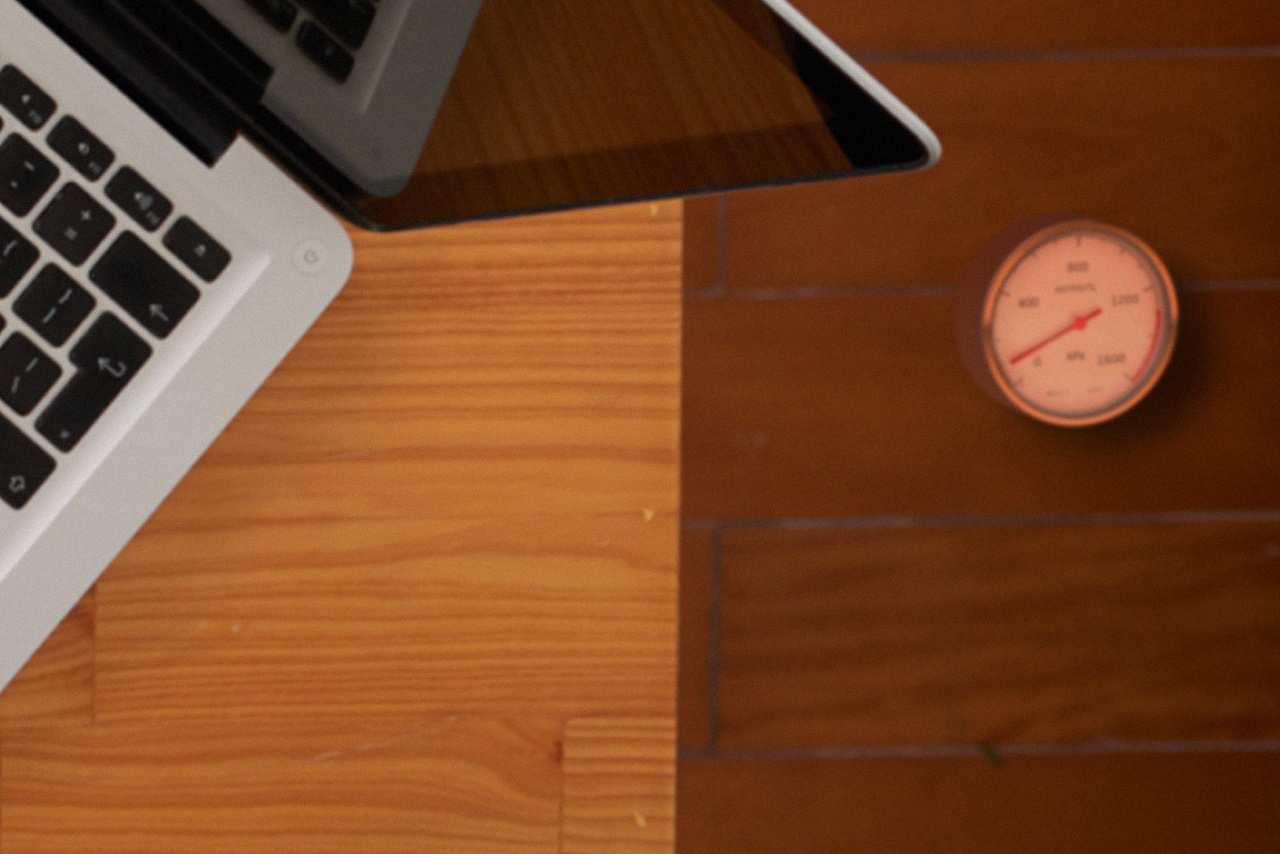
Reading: 100 (kPa)
